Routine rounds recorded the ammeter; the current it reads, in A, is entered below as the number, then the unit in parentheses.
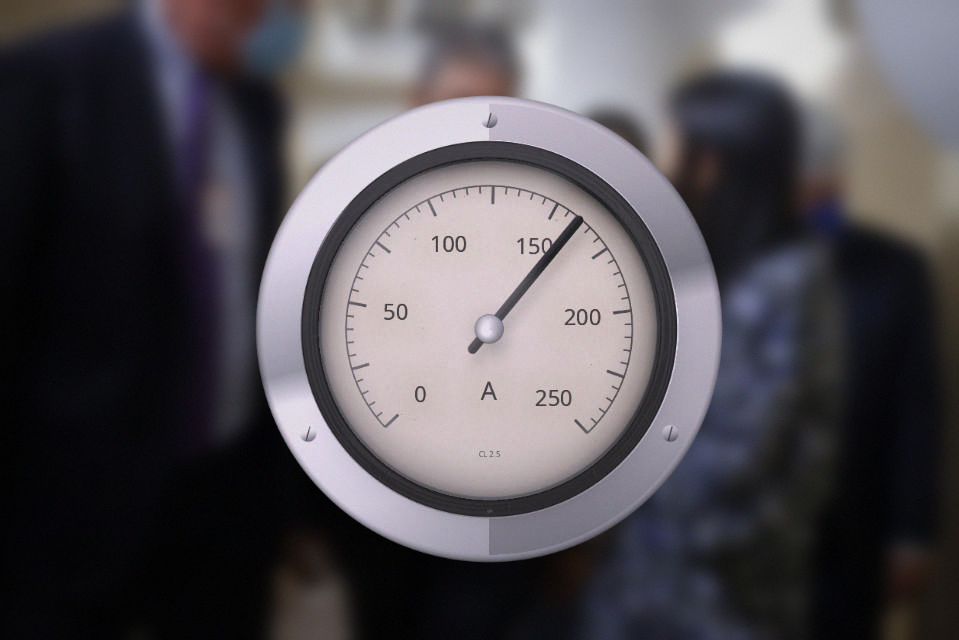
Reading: 160 (A)
